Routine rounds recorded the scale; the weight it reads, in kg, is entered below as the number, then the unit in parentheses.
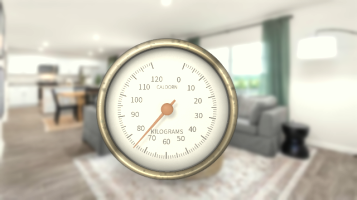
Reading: 75 (kg)
